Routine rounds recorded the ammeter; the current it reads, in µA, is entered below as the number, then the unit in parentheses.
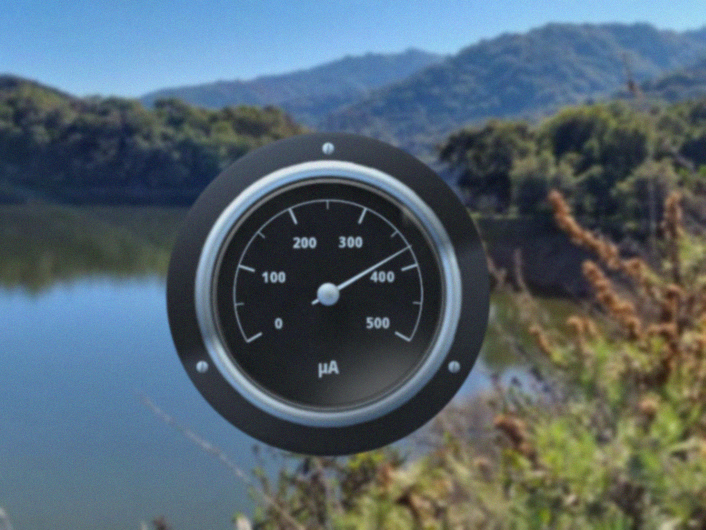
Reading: 375 (µA)
